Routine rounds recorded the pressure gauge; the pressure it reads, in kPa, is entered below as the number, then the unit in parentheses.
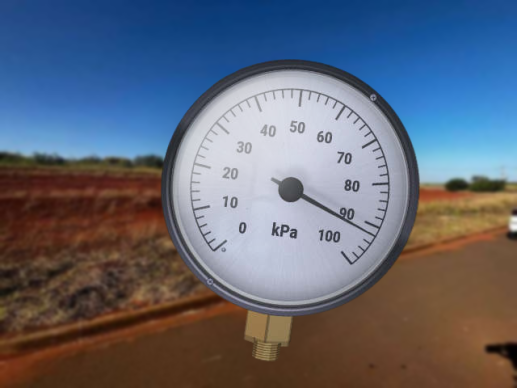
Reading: 92 (kPa)
